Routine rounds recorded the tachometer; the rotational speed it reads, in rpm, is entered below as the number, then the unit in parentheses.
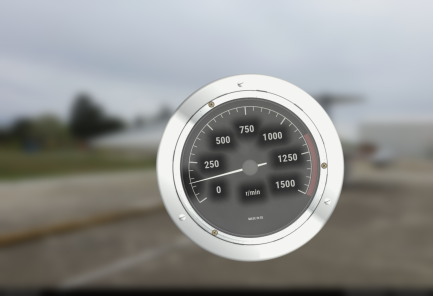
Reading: 125 (rpm)
